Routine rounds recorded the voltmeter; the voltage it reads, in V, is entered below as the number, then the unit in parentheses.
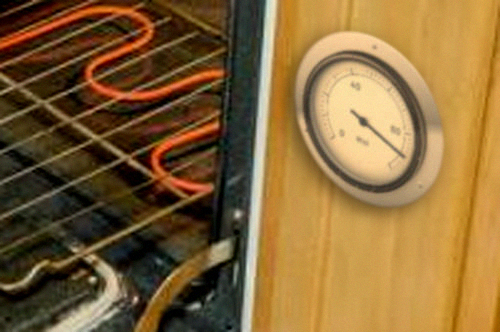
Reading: 90 (V)
